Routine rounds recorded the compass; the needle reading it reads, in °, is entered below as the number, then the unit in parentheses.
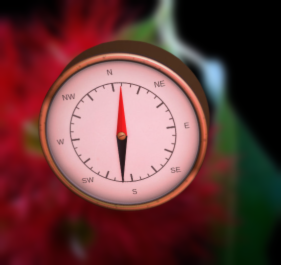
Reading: 10 (°)
